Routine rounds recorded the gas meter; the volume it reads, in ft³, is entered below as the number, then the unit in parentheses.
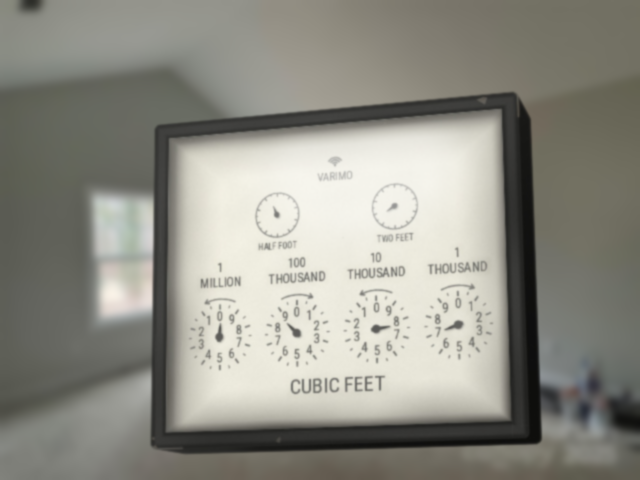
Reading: 987700 (ft³)
